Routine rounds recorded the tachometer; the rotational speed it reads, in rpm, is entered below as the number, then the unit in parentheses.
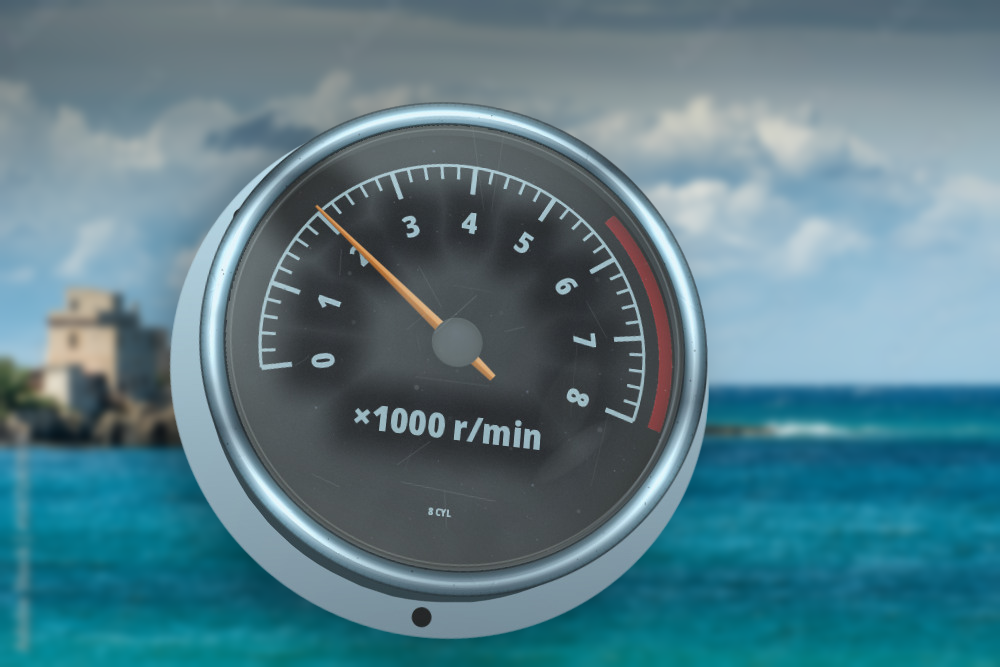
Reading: 2000 (rpm)
